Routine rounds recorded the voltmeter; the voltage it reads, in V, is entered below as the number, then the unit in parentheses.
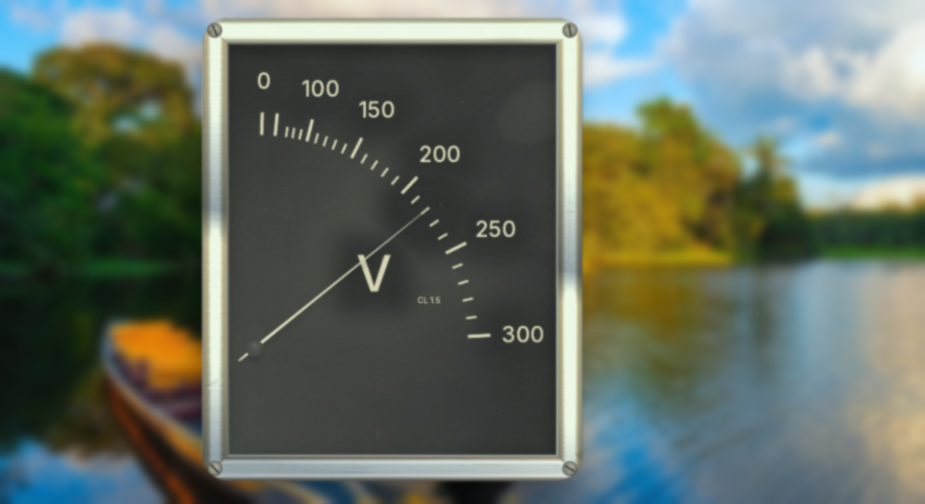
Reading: 220 (V)
